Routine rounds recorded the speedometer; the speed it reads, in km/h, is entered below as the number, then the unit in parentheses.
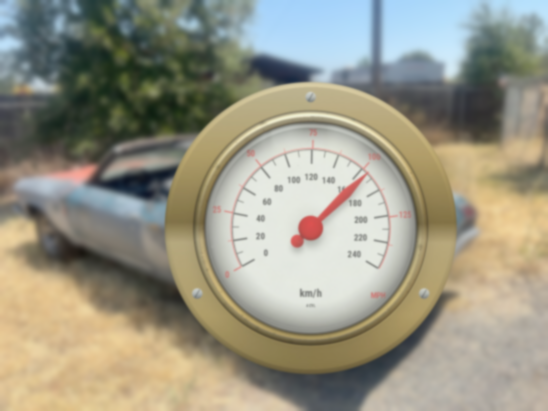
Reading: 165 (km/h)
